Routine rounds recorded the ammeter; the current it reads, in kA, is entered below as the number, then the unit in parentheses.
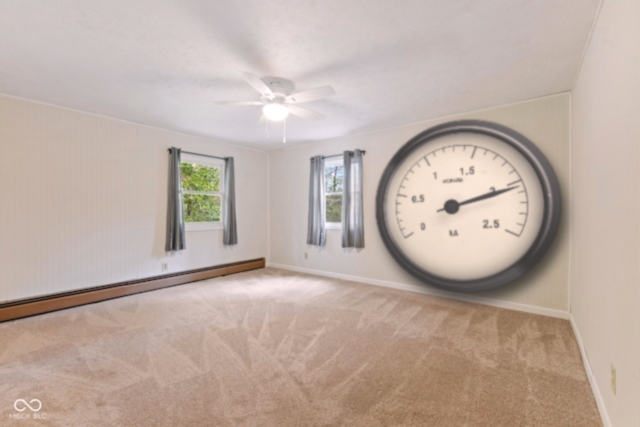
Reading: 2.05 (kA)
